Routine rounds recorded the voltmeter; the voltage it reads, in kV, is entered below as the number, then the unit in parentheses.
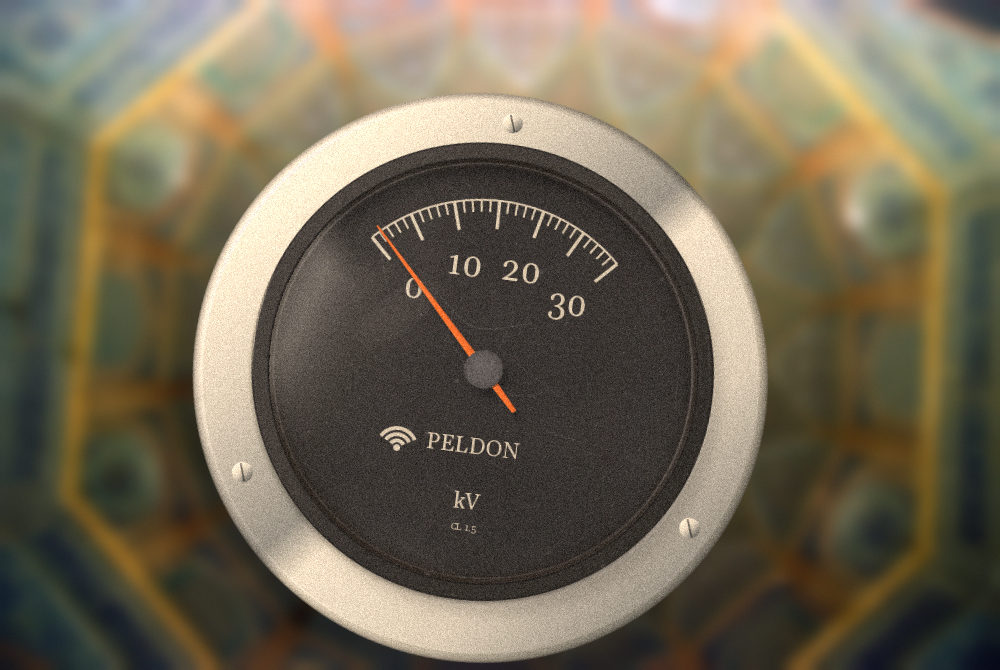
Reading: 1 (kV)
